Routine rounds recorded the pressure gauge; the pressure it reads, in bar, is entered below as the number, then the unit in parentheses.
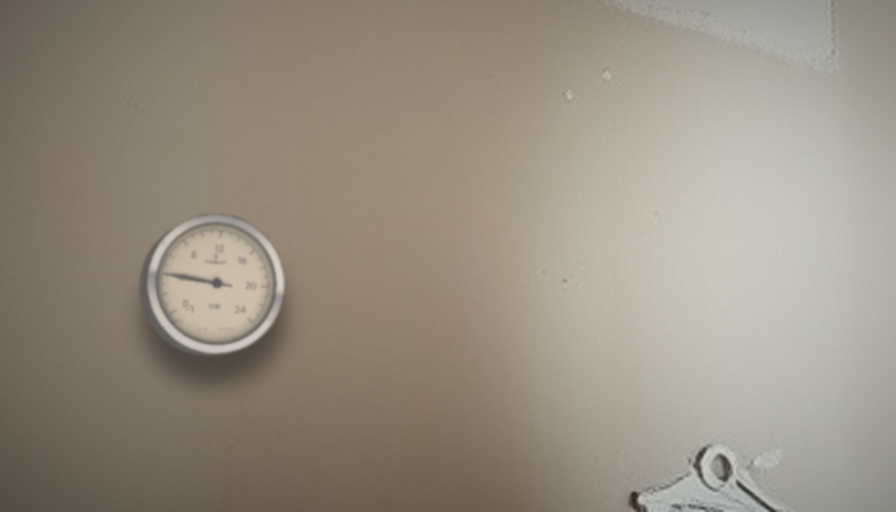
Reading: 4 (bar)
